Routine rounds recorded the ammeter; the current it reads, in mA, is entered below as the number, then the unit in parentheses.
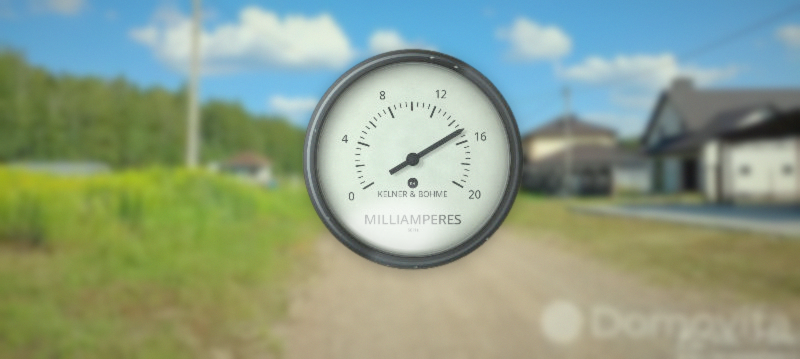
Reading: 15 (mA)
